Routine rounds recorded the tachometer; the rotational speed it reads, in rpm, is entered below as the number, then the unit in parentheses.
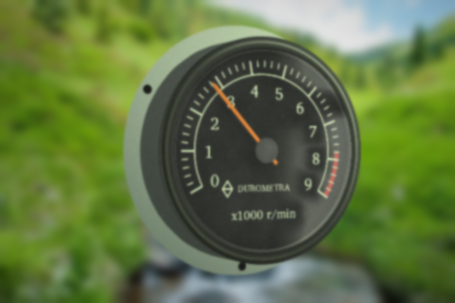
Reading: 2800 (rpm)
